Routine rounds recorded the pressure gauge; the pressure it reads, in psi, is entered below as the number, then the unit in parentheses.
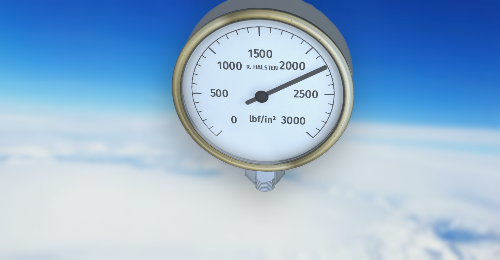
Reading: 2200 (psi)
